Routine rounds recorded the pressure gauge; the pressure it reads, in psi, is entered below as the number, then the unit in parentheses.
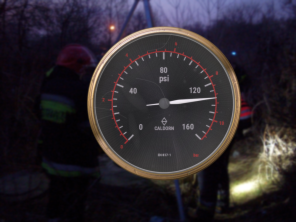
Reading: 130 (psi)
